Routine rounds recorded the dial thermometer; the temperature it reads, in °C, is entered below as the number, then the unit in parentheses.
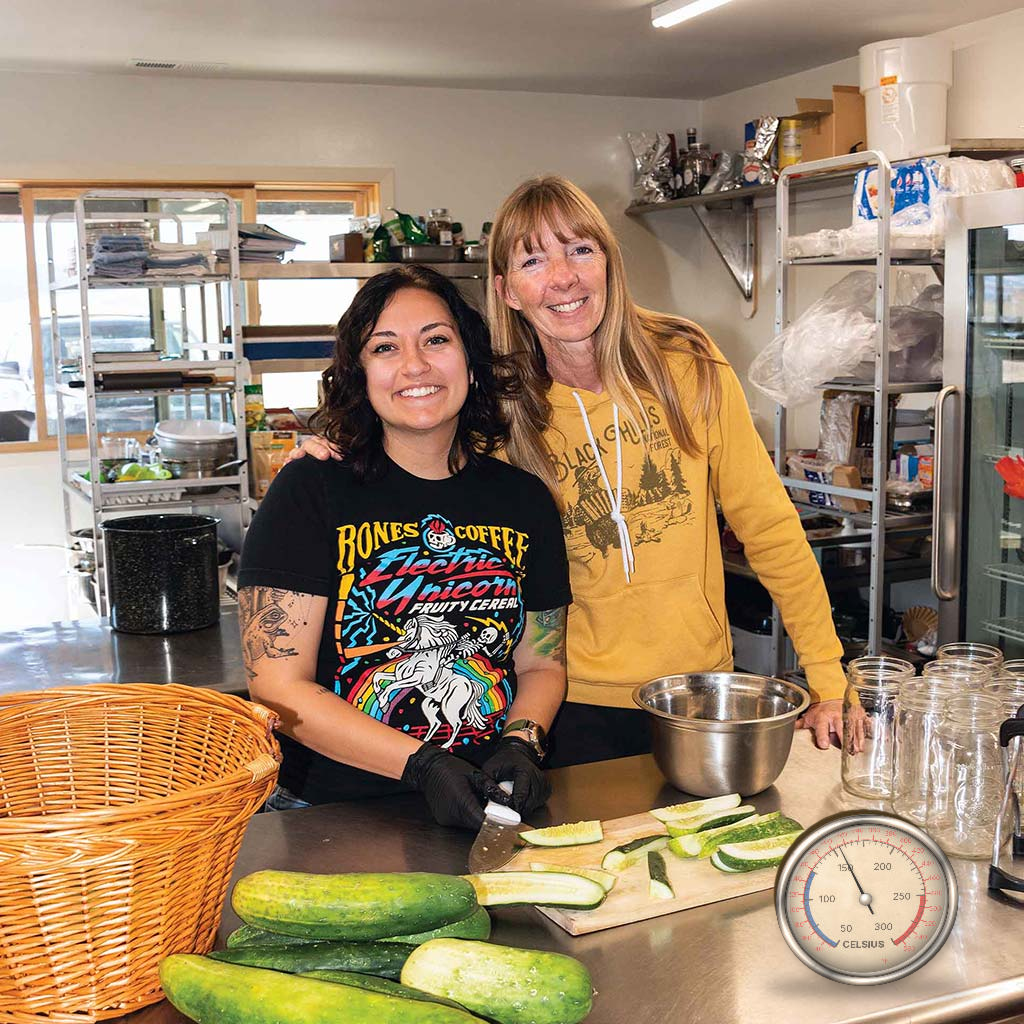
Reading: 155 (°C)
